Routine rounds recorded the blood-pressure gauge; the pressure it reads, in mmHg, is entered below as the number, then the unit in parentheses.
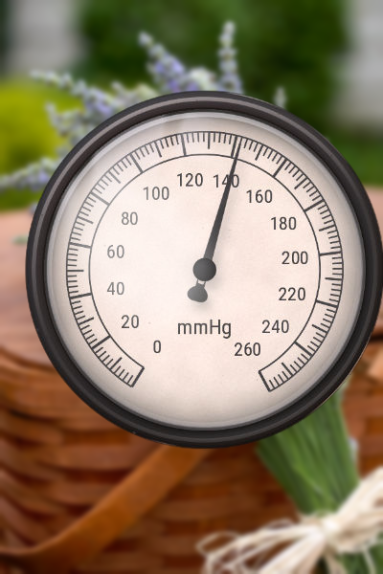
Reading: 142 (mmHg)
